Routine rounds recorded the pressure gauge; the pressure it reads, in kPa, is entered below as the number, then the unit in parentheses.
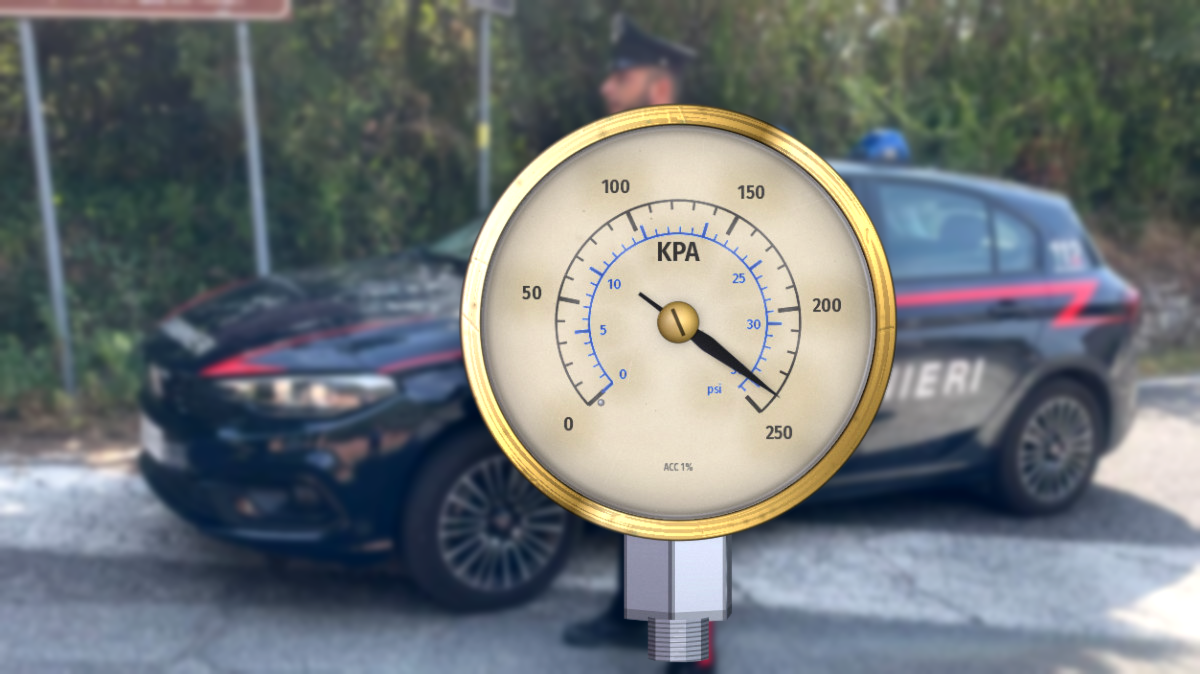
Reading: 240 (kPa)
